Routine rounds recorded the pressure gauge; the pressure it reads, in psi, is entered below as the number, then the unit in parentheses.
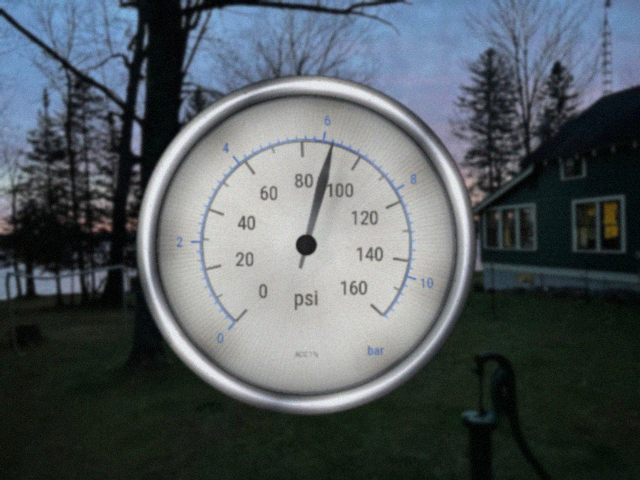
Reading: 90 (psi)
